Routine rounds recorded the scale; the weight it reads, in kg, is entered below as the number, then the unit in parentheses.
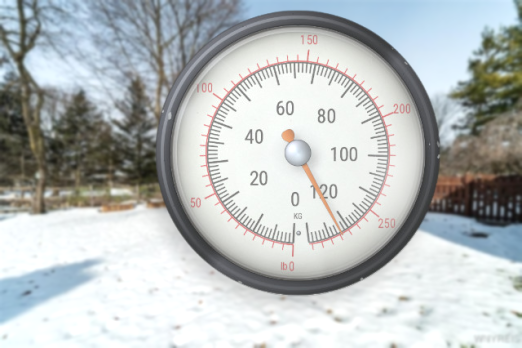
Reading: 122 (kg)
